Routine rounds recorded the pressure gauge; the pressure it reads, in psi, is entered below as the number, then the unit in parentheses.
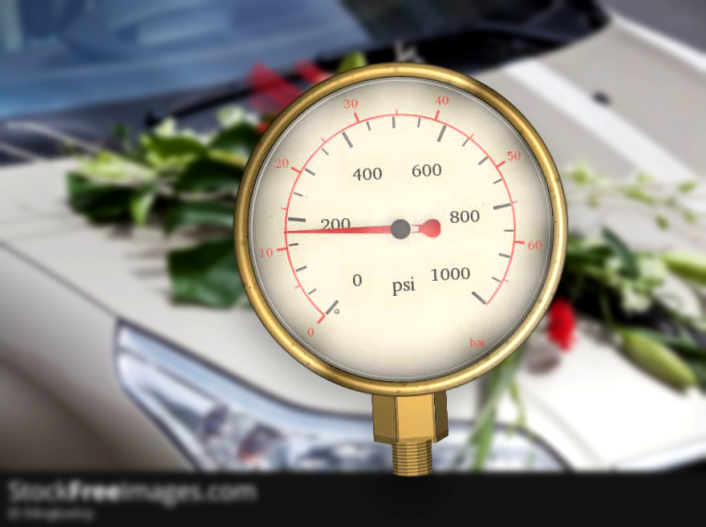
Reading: 175 (psi)
